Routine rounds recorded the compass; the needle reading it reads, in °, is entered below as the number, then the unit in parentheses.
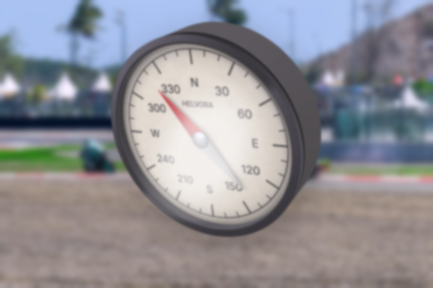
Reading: 320 (°)
